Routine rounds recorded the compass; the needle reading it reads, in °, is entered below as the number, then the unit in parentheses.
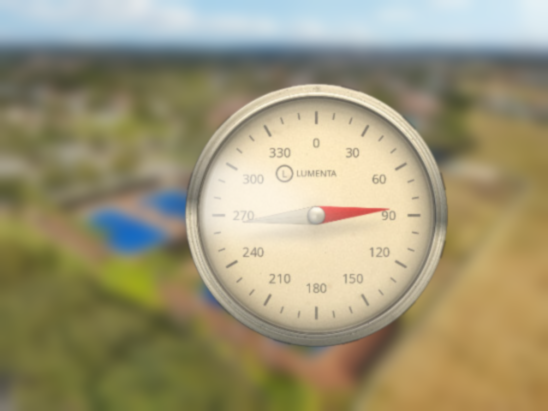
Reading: 85 (°)
